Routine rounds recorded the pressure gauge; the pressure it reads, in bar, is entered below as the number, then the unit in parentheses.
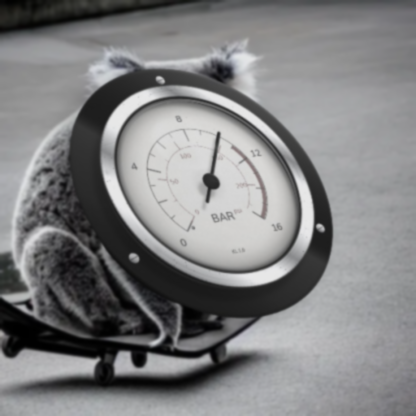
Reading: 10 (bar)
